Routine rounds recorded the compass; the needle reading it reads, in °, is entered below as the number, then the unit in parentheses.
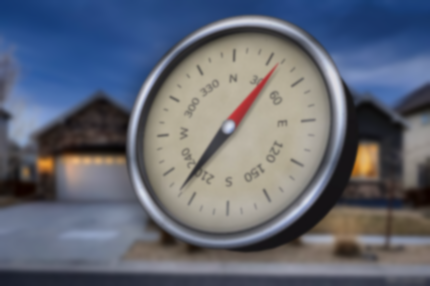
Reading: 40 (°)
